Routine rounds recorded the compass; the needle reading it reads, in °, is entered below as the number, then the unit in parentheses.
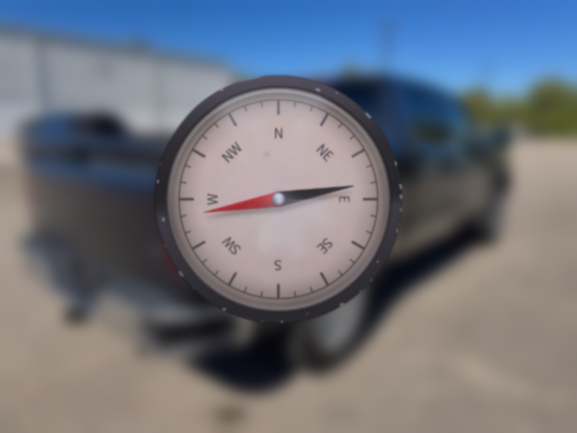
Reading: 260 (°)
